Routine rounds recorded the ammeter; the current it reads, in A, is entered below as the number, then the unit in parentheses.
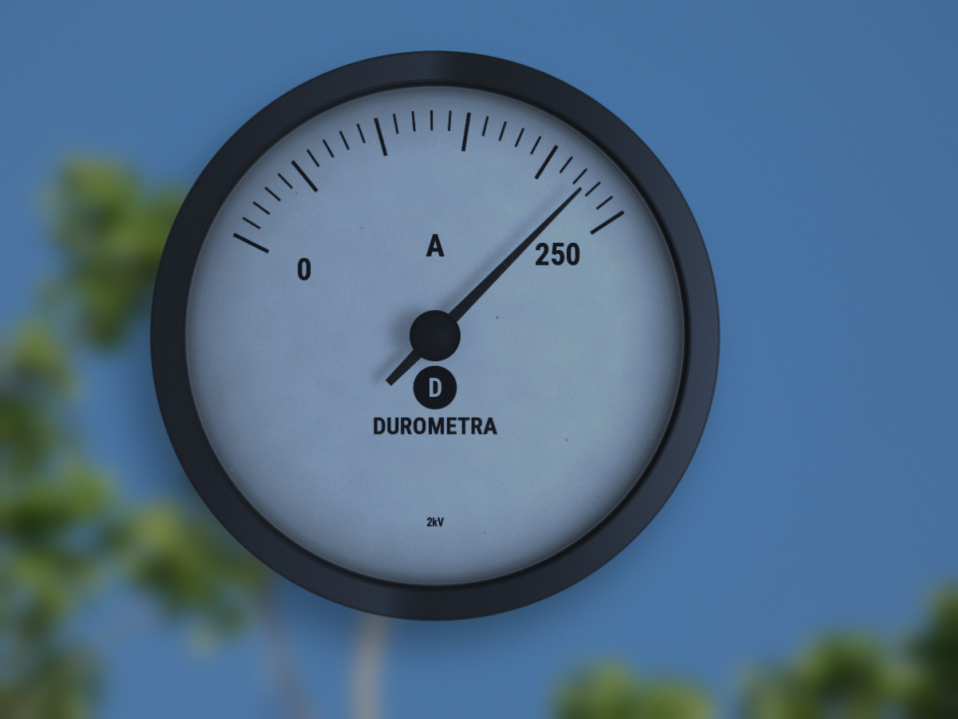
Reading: 225 (A)
